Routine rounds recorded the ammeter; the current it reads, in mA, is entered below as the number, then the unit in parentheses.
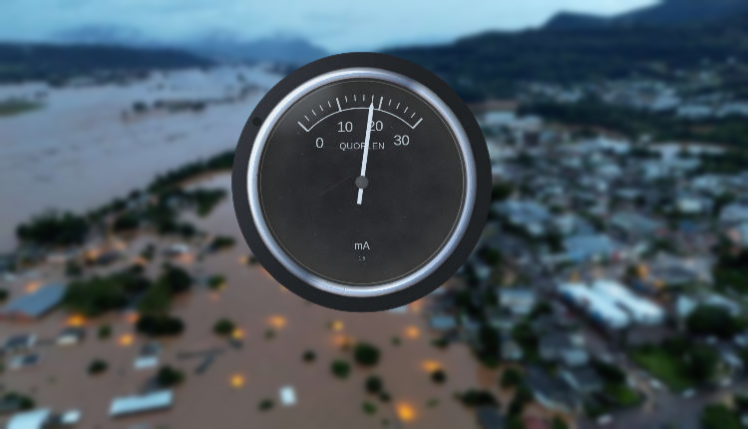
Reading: 18 (mA)
